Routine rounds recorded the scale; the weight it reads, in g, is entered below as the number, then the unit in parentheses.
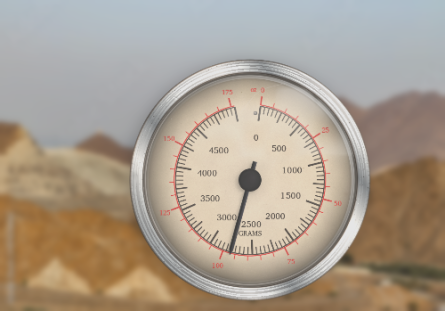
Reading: 2750 (g)
